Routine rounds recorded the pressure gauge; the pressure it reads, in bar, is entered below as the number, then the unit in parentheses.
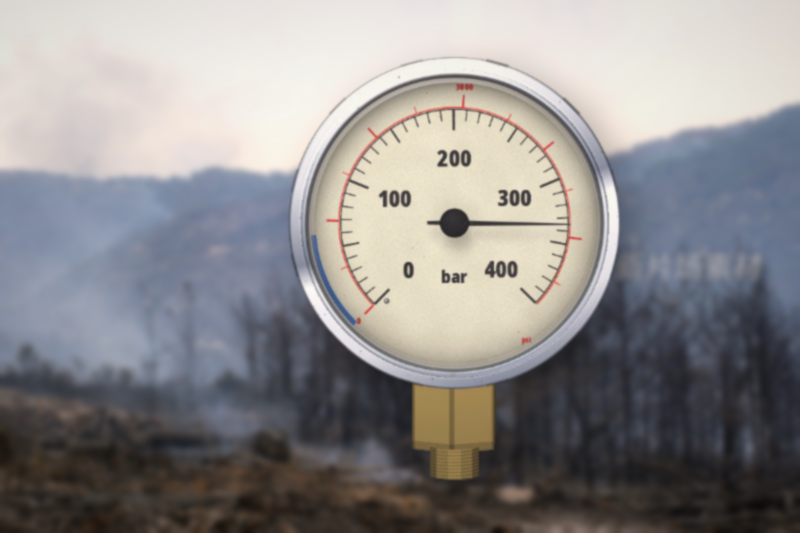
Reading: 335 (bar)
